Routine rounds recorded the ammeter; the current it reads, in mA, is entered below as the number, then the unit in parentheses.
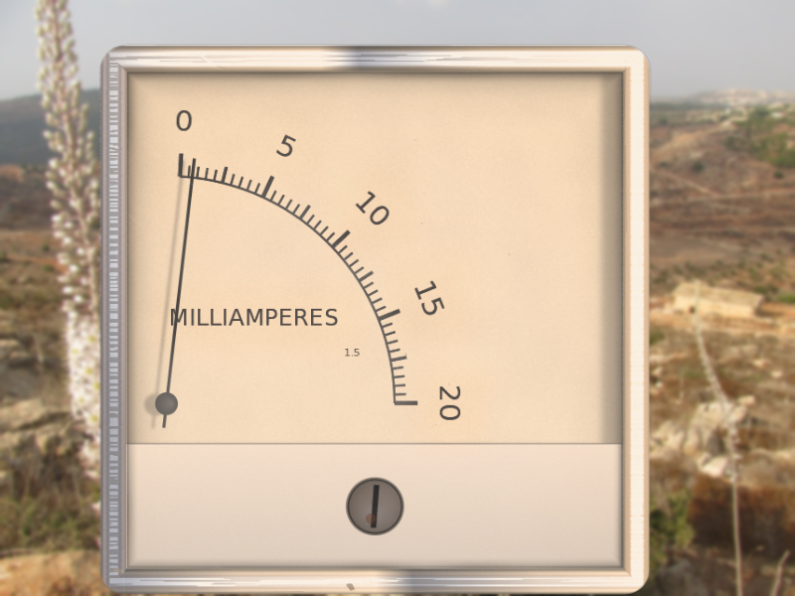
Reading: 0.75 (mA)
